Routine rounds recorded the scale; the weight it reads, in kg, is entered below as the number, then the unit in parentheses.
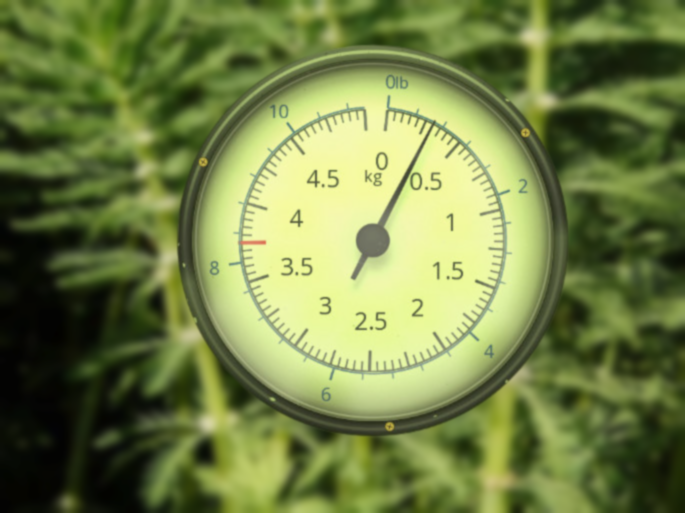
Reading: 0.3 (kg)
